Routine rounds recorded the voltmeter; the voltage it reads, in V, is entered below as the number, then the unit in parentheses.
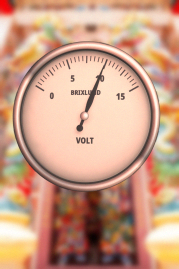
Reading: 10 (V)
